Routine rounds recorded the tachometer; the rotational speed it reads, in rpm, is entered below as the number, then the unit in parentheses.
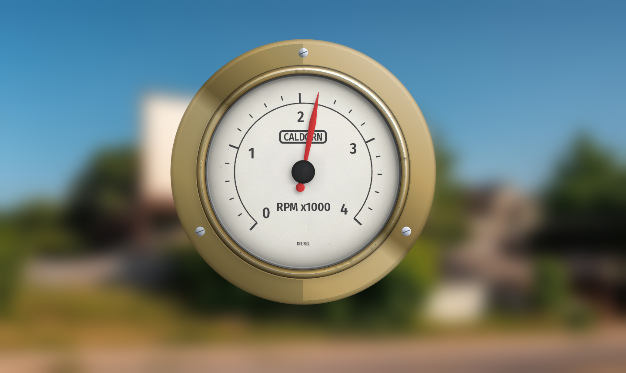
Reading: 2200 (rpm)
